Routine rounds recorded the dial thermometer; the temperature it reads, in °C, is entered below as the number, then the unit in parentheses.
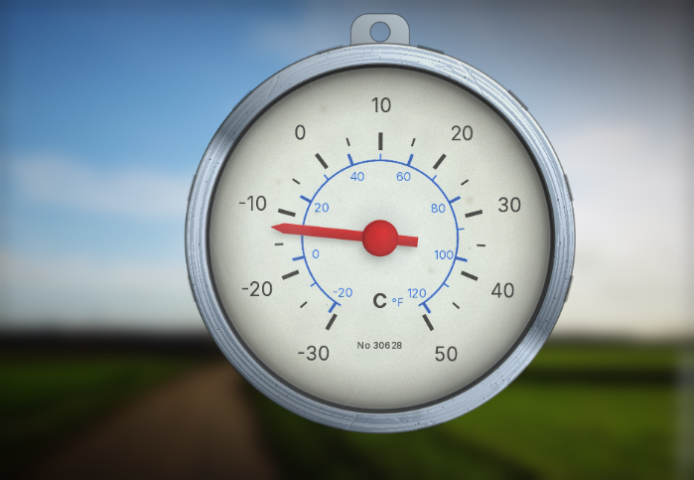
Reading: -12.5 (°C)
